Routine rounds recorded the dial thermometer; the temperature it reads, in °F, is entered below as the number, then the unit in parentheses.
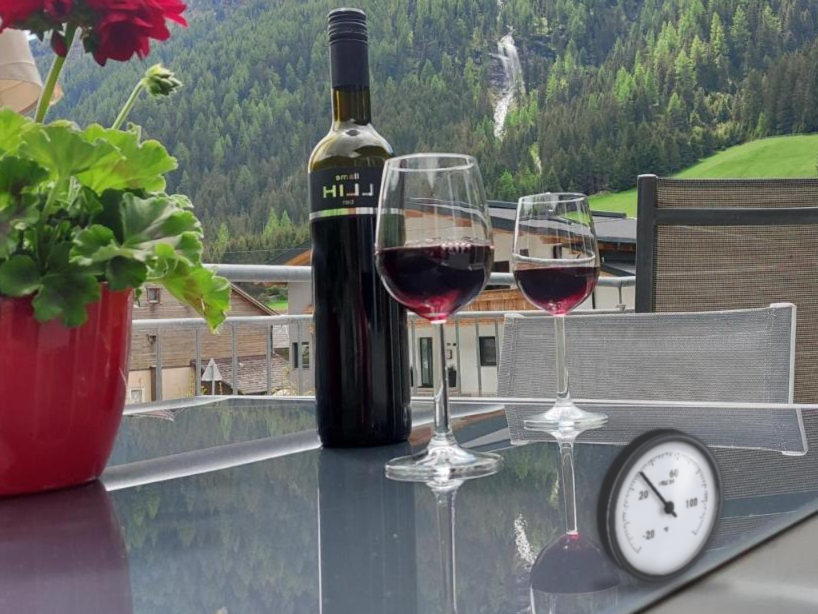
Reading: 30 (°F)
